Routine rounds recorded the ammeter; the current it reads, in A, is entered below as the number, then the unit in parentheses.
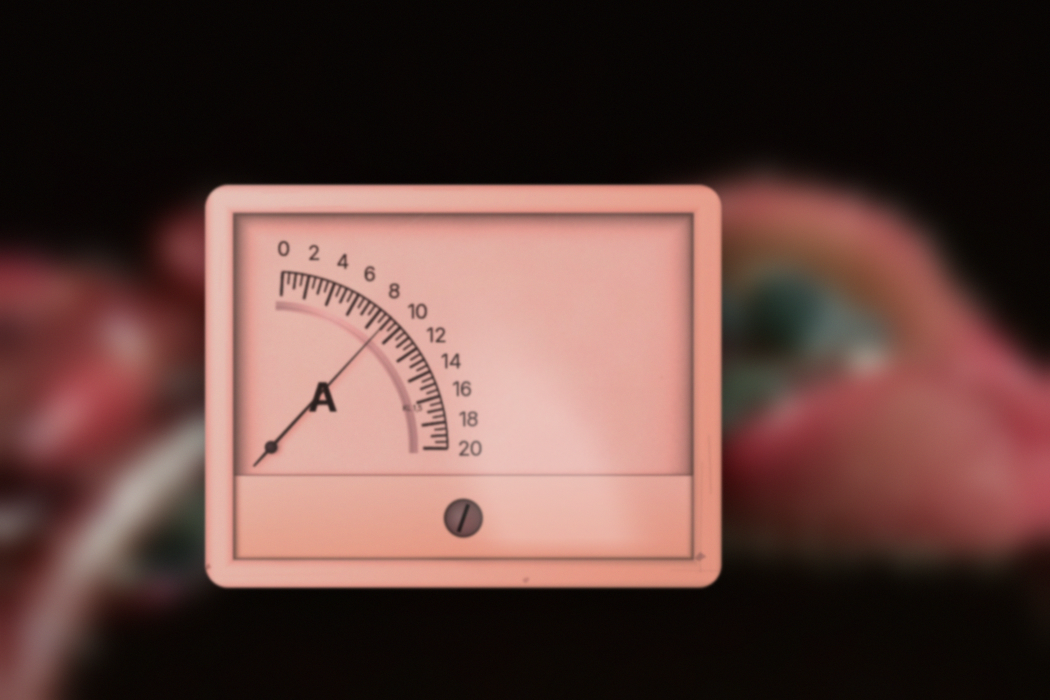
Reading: 9 (A)
